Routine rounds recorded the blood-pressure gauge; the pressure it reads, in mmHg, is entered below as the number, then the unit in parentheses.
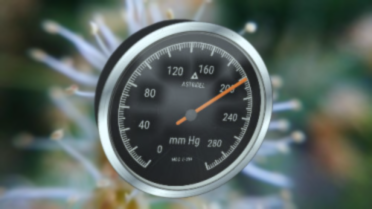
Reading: 200 (mmHg)
